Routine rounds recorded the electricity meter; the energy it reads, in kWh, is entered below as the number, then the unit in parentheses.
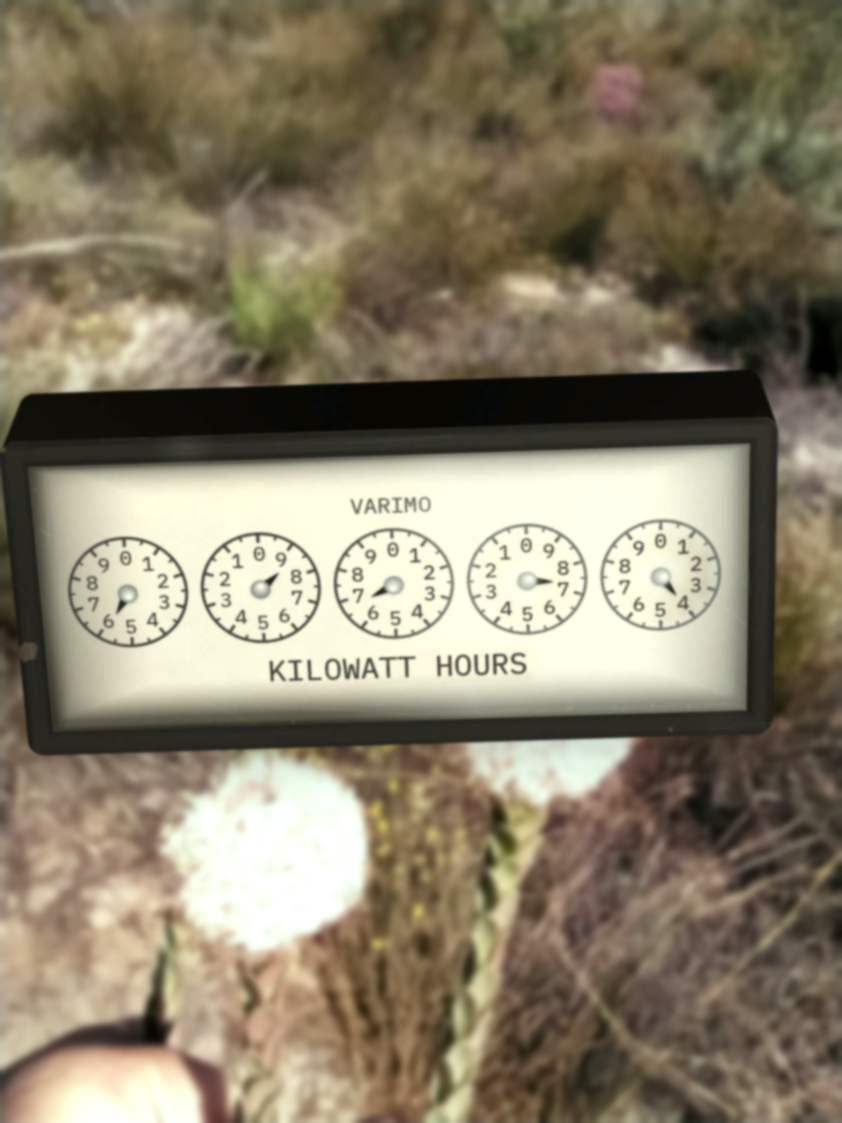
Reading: 58674 (kWh)
